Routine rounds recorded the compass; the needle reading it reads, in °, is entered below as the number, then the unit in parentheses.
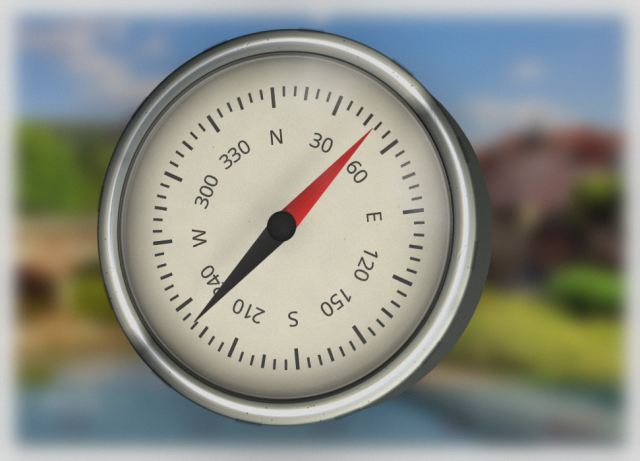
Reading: 50 (°)
